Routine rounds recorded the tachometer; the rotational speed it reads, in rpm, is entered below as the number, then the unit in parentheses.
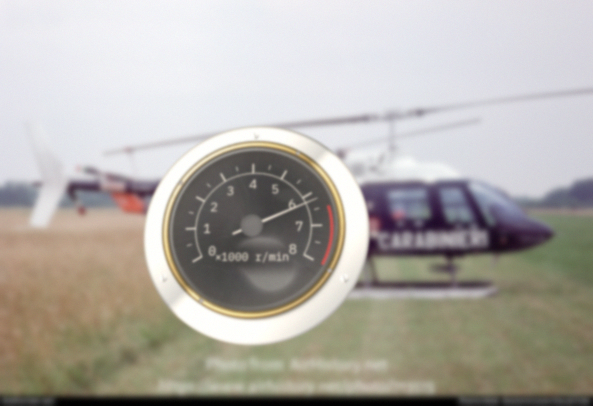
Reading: 6250 (rpm)
